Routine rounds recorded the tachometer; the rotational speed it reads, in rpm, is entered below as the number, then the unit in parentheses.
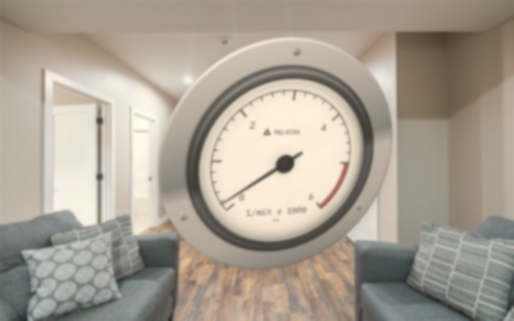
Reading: 200 (rpm)
